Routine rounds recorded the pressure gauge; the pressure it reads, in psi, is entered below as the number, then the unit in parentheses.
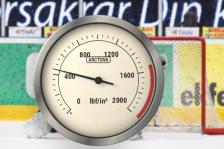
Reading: 450 (psi)
